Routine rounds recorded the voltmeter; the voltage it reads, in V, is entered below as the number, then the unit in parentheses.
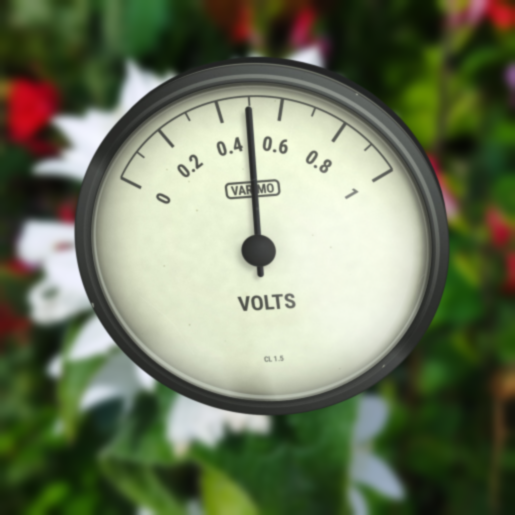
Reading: 0.5 (V)
